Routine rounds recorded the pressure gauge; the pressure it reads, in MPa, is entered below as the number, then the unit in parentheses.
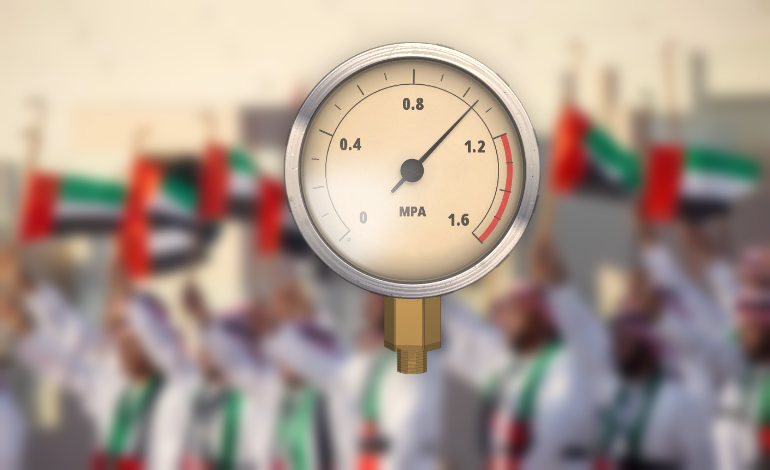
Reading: 1.05 (MPa)
